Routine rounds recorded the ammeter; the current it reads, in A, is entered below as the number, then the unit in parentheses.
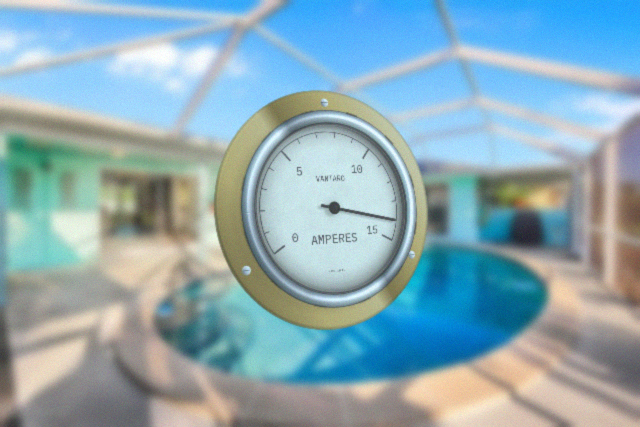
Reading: 14 (A)
